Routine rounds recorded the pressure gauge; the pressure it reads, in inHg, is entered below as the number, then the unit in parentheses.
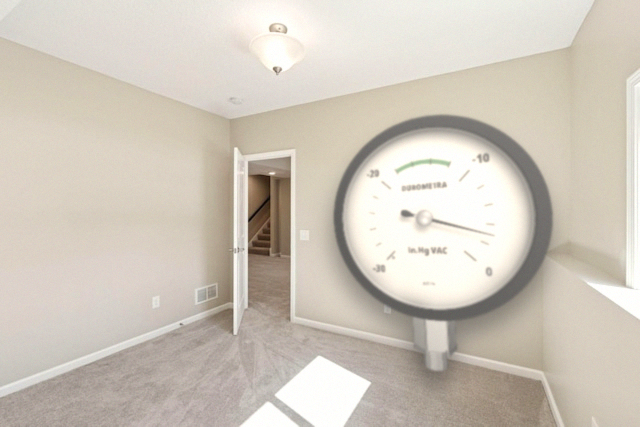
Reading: -3 (inHg)
